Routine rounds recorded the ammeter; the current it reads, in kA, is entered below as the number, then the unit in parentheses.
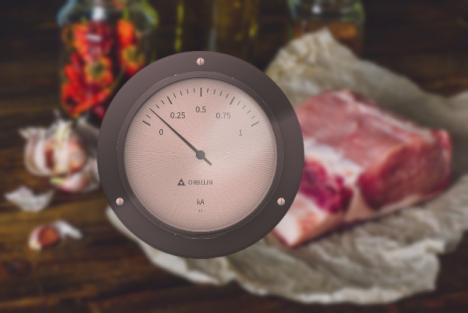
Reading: 0.1 (kA)
